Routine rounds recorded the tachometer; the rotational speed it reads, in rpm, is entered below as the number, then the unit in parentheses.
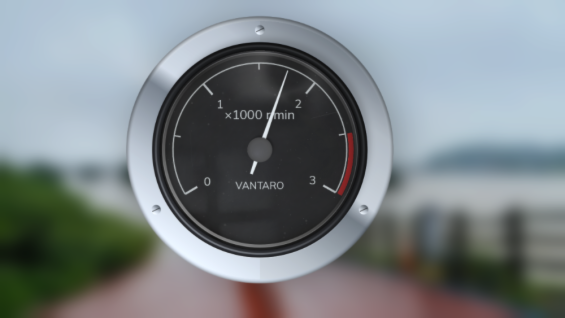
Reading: 1750 (rpm)
